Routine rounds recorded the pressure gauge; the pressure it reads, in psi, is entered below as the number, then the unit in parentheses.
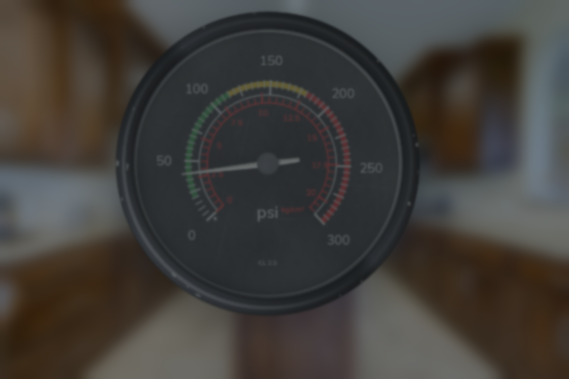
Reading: 40 (psi)
